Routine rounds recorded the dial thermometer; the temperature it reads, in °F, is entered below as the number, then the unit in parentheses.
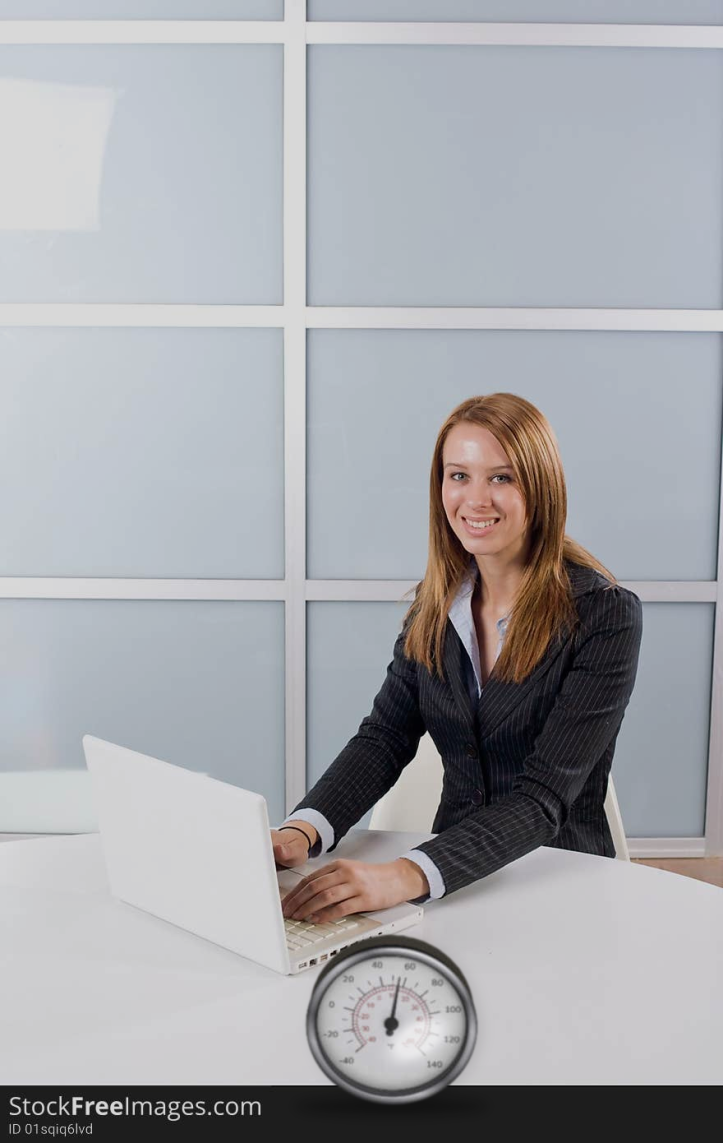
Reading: 55 (°F)
